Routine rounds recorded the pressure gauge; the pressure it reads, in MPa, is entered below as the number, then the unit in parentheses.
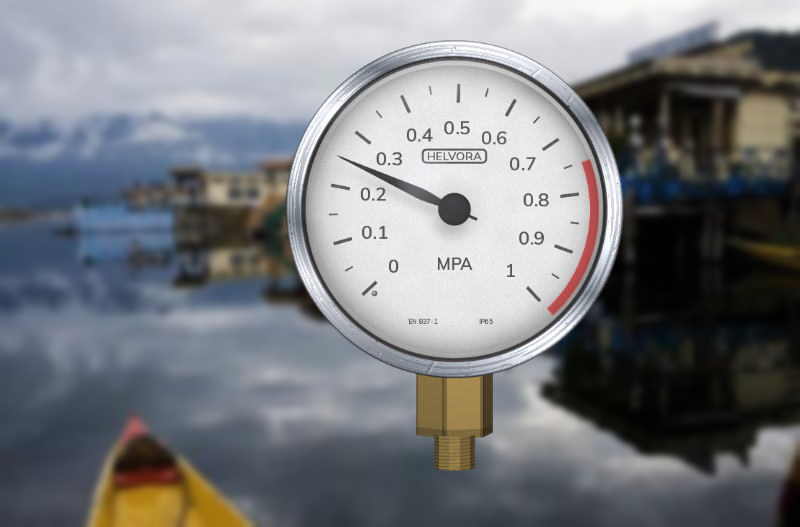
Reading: 0.25 (MPa)
